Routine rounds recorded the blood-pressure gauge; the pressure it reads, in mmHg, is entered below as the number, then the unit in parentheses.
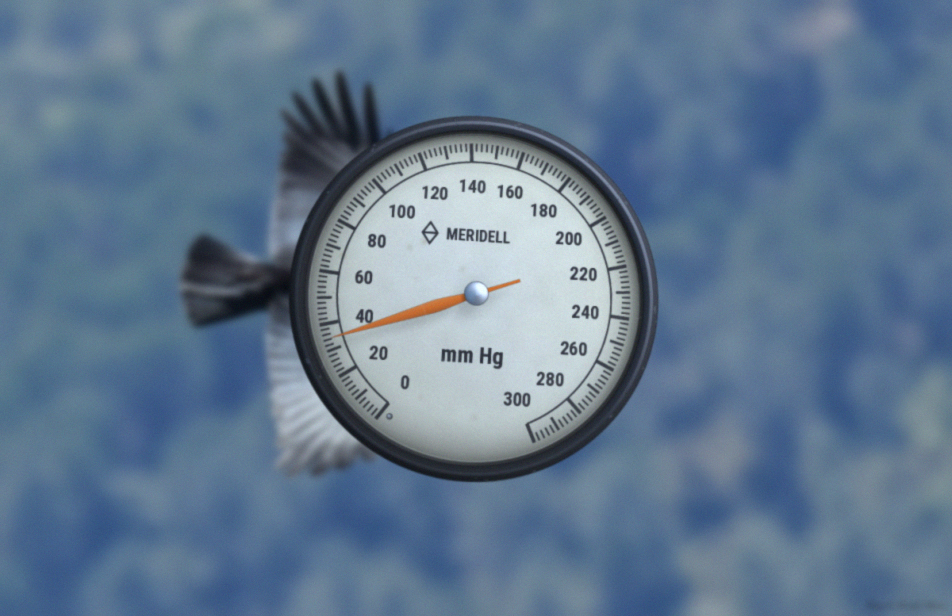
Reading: 34 (mmHg)
